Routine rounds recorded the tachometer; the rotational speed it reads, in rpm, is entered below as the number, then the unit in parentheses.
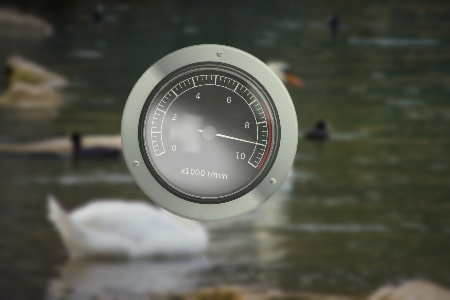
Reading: 9000 (rpm)
